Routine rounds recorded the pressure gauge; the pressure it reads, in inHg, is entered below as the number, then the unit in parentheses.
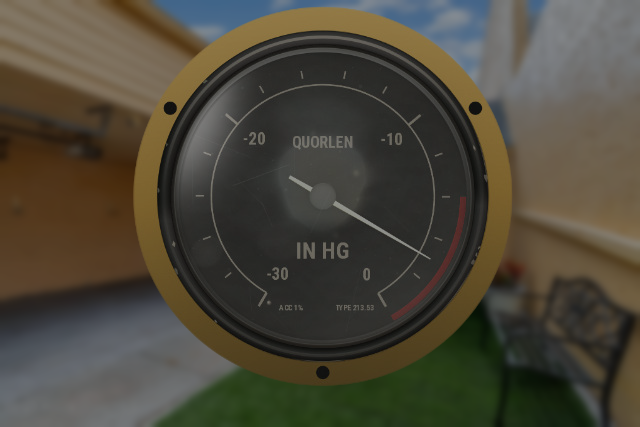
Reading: -3 (inHg)
